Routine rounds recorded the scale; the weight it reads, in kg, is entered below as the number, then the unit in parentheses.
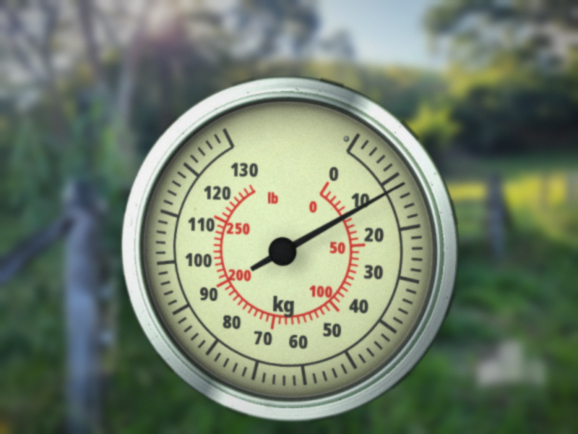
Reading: 12 (kg)
